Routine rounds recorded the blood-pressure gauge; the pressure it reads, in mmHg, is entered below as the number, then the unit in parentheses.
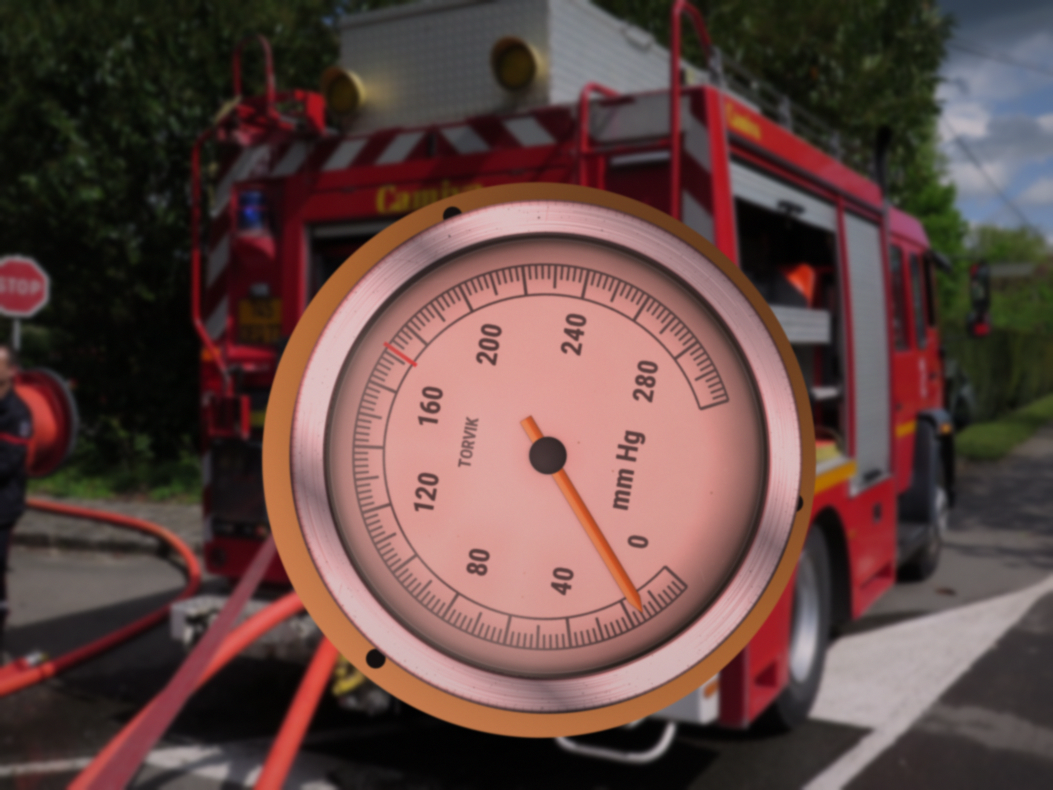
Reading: 16 (mmHg)
